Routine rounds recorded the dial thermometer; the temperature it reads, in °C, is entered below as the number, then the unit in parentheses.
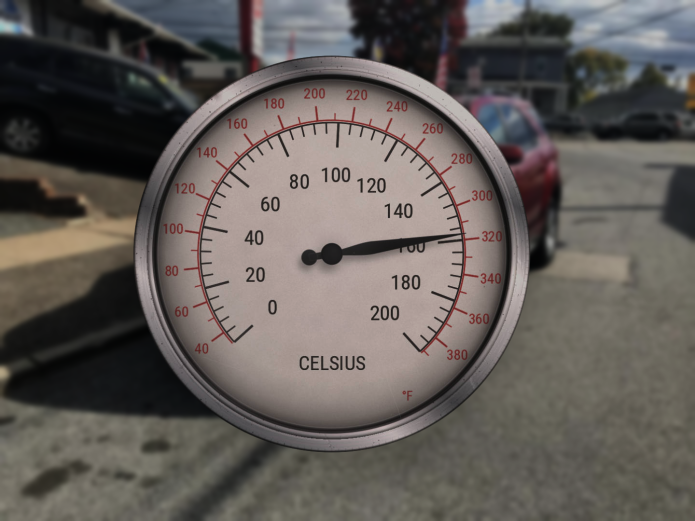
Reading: 158 (°C)
